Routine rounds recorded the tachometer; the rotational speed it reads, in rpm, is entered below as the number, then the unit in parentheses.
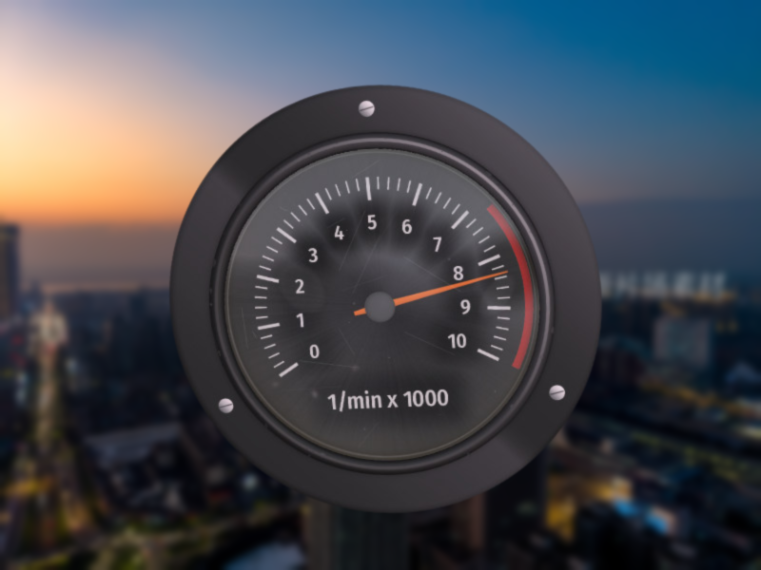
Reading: 8300 (rpm)
